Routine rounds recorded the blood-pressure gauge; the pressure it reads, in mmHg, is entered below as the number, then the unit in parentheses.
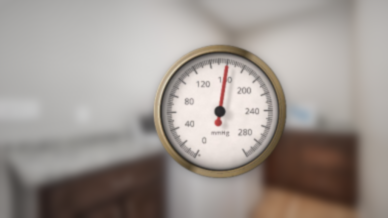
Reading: 160 (mmHg)
